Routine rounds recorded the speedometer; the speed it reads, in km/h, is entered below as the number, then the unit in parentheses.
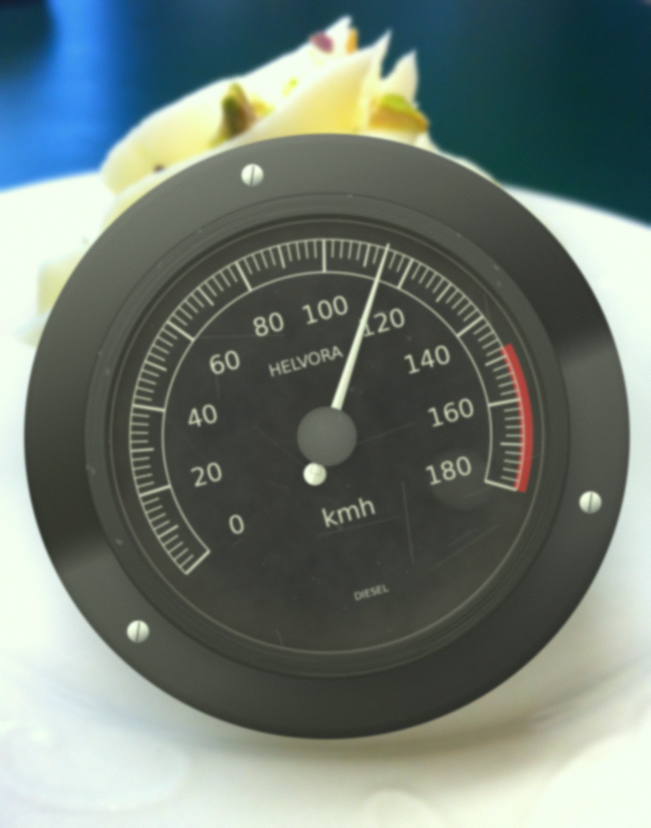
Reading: 114 (km/h)
